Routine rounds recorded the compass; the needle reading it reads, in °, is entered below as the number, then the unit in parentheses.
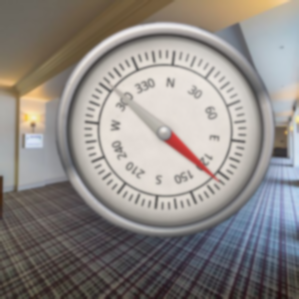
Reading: 125 (°)
